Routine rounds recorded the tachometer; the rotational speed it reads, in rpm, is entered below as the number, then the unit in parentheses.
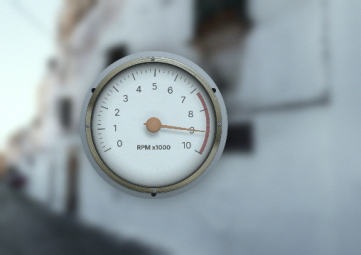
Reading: 9000 (rpm)
